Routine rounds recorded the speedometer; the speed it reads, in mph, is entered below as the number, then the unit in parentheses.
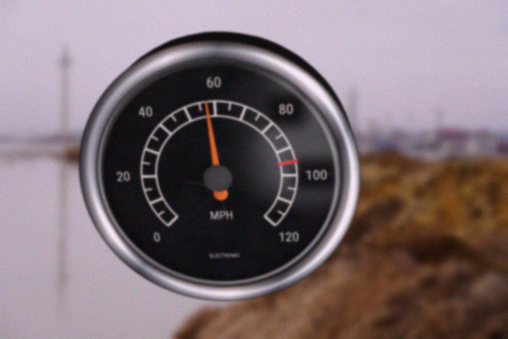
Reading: 57.5 (mph)
